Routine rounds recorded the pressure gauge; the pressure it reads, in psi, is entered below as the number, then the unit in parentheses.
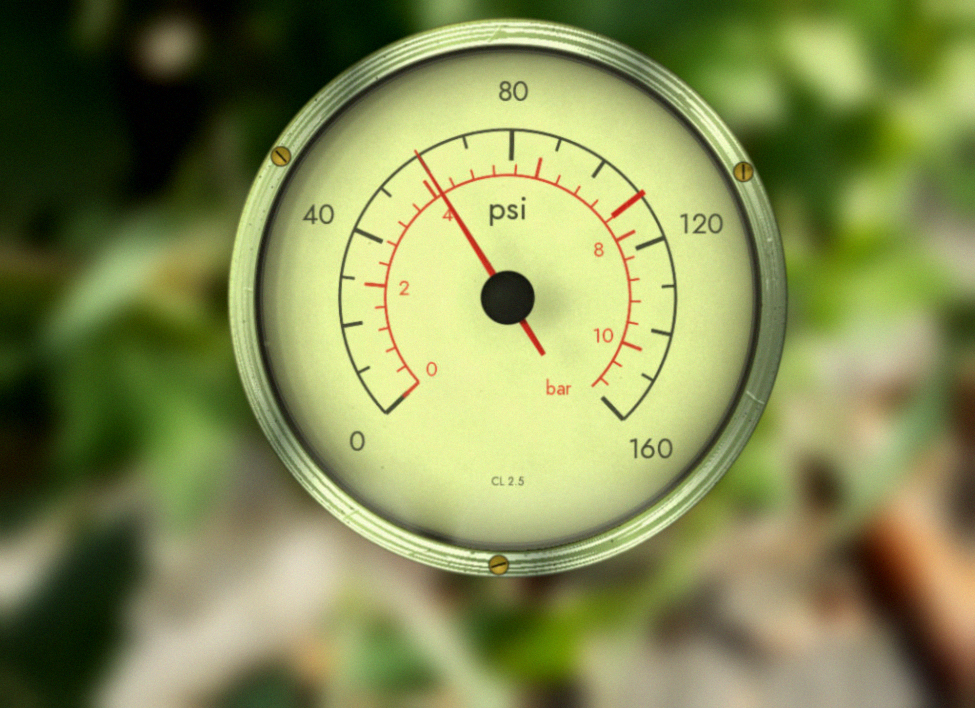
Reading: 60 (psi)
